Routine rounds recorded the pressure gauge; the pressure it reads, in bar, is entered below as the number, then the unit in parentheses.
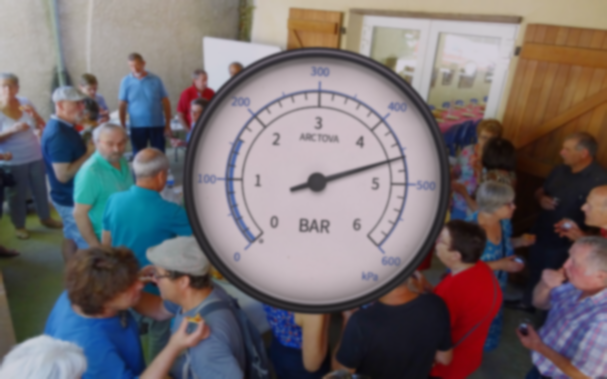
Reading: 4.6 (bar)
